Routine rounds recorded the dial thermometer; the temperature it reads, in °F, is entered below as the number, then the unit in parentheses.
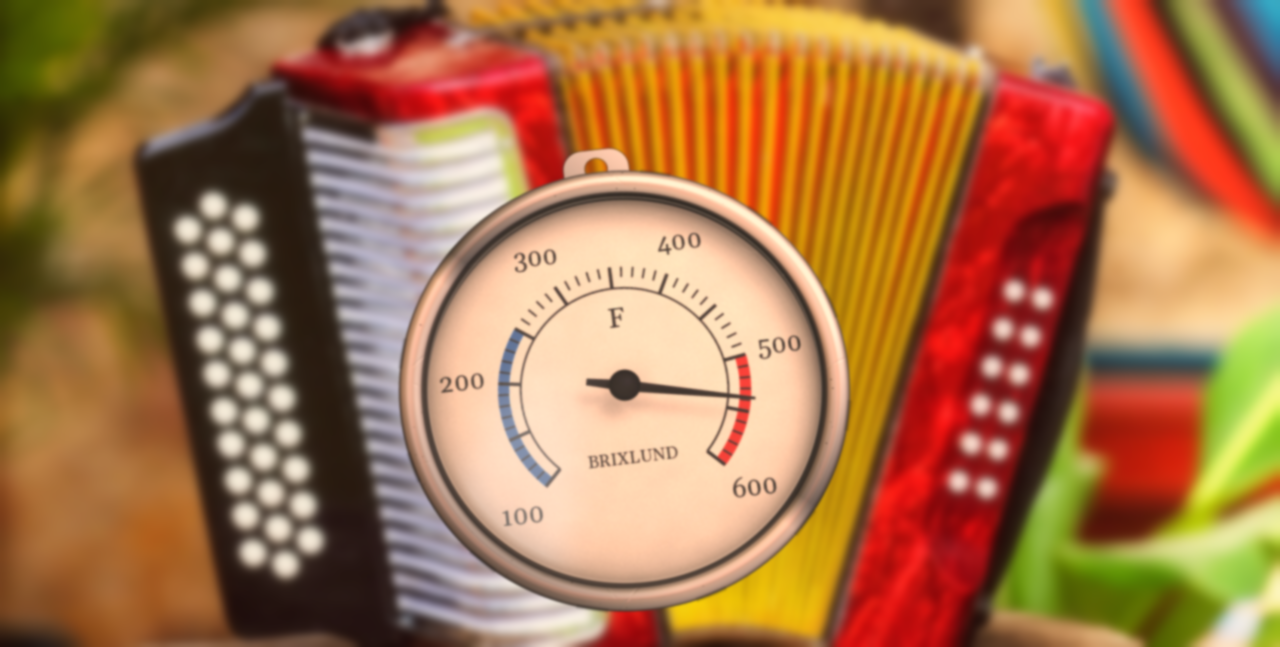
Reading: 540 (°F)
